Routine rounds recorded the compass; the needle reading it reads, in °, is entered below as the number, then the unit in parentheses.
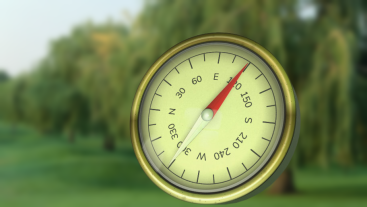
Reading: 120 (°)
